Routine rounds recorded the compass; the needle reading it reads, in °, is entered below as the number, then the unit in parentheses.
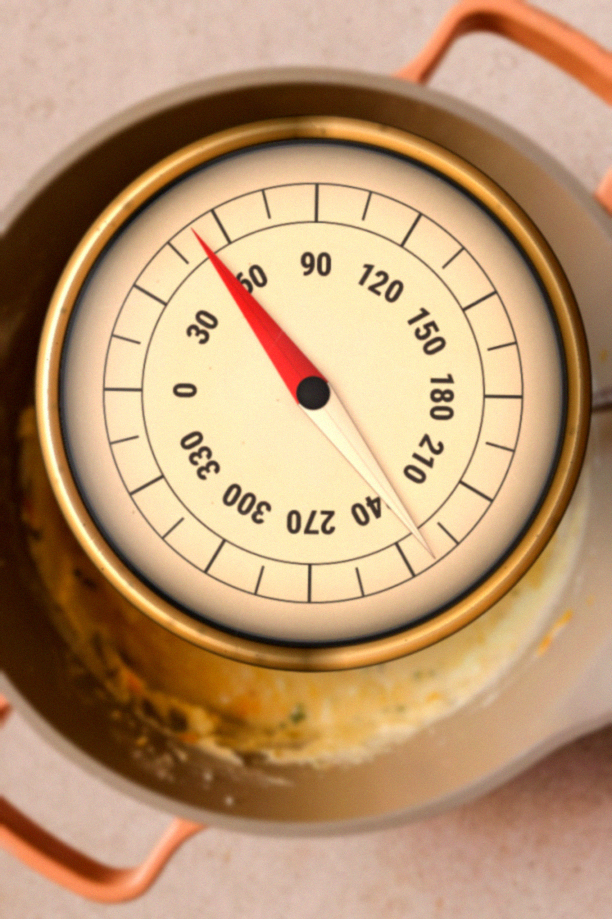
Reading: 52.5 (°)
